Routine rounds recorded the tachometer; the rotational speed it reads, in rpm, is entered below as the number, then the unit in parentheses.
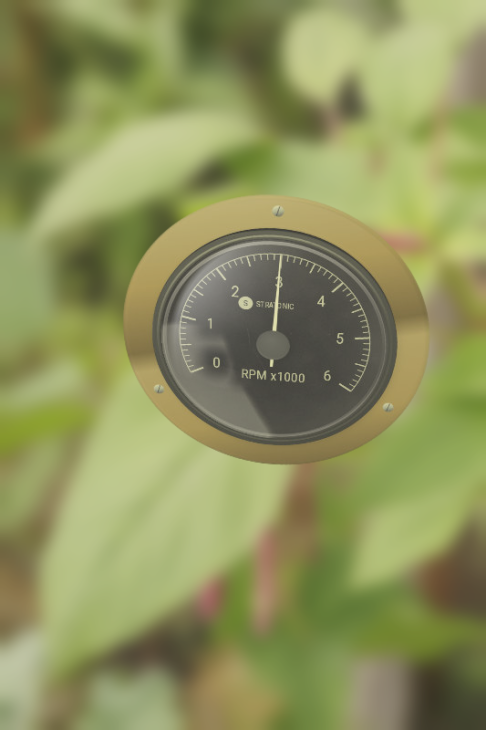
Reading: 3000 (rpm)
